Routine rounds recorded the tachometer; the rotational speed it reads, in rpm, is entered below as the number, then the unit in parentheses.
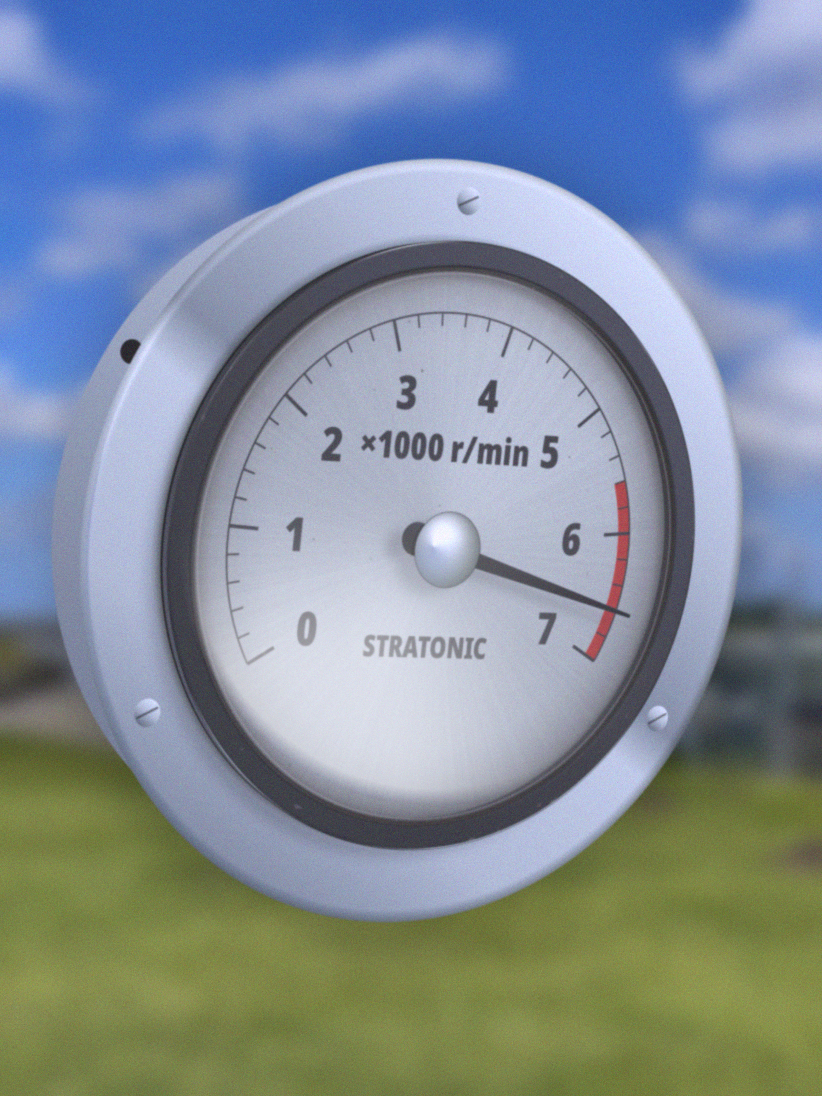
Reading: 6600 (rpm)
